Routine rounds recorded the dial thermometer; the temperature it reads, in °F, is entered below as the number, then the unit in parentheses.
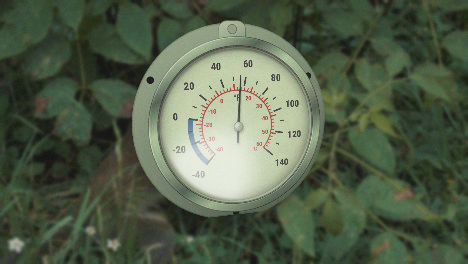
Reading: 55 (°F)
